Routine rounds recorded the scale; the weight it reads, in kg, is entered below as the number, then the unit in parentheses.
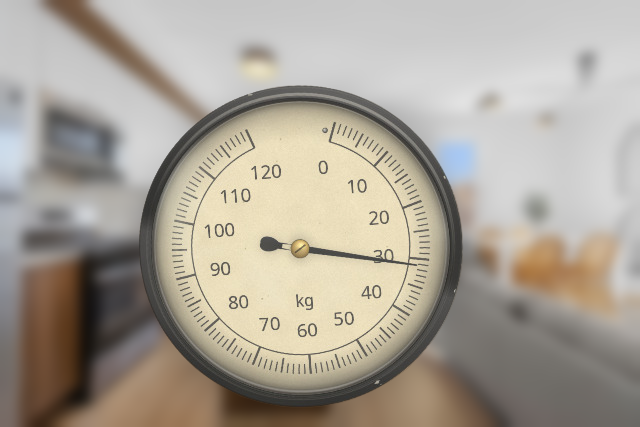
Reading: 31 (kg)
